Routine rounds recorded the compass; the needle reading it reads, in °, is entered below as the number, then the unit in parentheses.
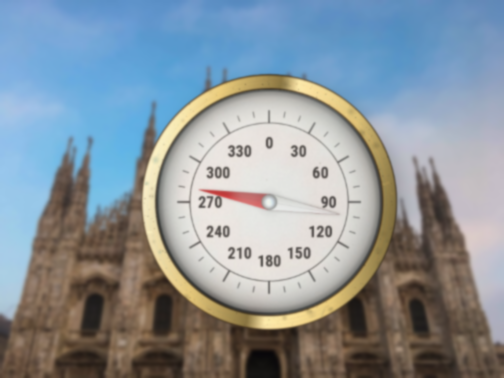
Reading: 280 (°)
